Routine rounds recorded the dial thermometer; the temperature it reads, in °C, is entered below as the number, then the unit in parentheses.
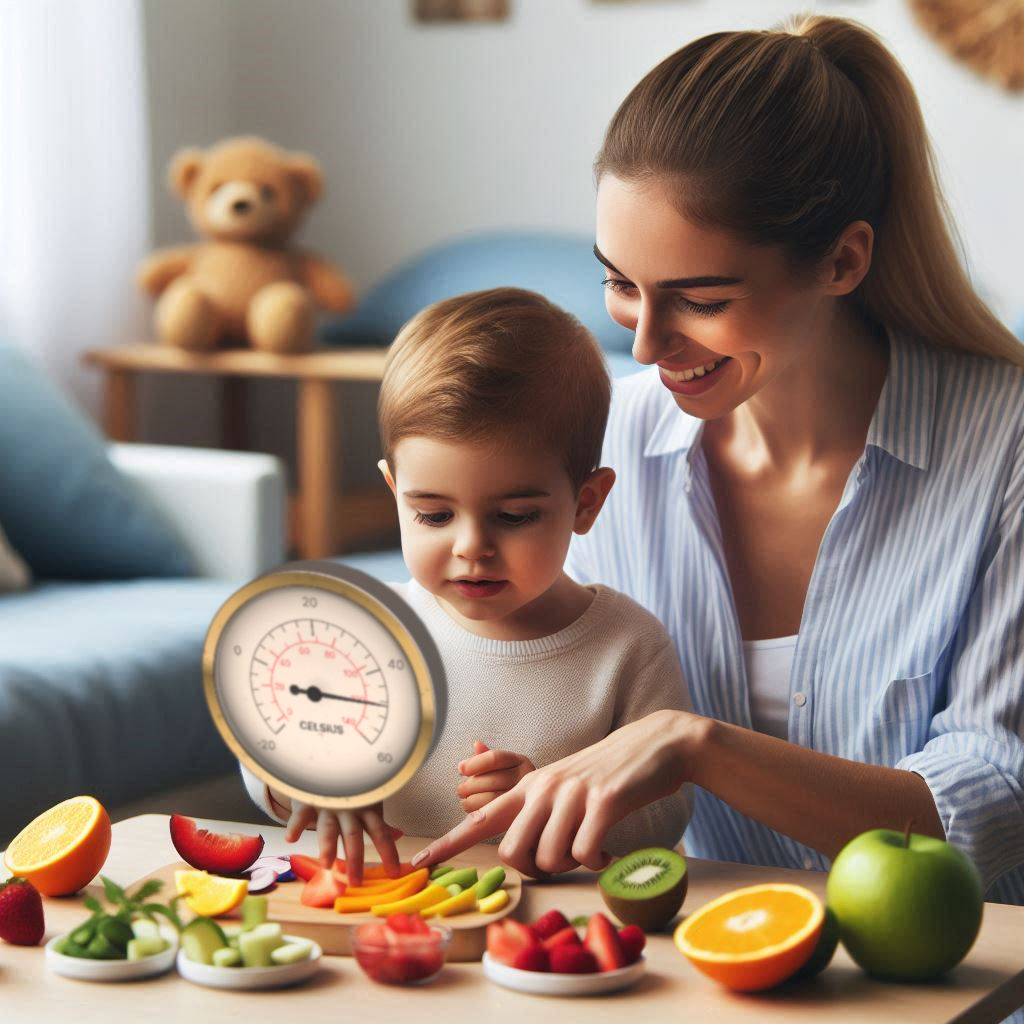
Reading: 48 (°C)
